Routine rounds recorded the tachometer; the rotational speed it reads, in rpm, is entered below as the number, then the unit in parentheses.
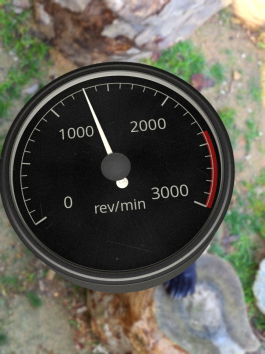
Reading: 1300 (rpm)
